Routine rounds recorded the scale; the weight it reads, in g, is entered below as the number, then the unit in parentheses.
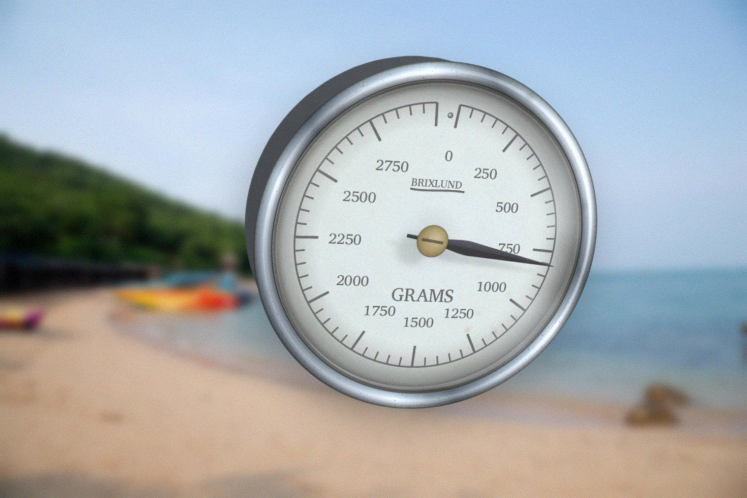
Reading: 800 (g)
